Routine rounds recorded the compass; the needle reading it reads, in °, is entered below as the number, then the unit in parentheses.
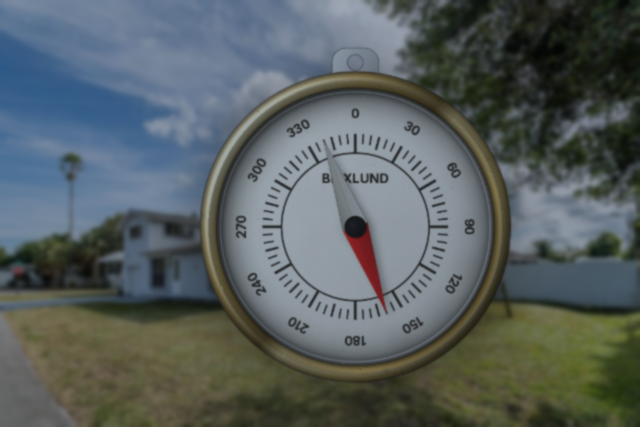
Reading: 160 (°)
